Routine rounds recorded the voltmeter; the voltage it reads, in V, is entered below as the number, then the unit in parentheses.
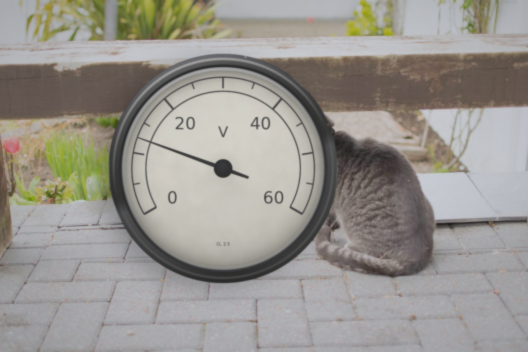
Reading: 12.5 (V)
